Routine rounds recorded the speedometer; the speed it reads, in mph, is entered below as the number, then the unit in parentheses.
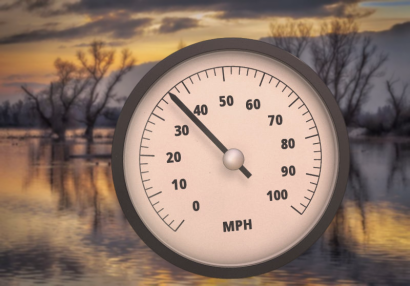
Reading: 36 (mph)
